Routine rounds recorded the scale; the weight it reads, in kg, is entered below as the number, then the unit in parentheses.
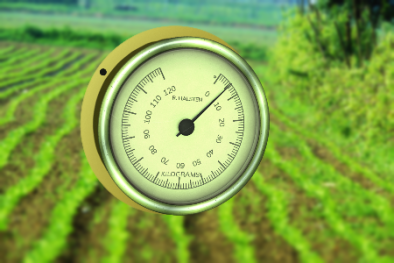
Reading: 5 (kg)
